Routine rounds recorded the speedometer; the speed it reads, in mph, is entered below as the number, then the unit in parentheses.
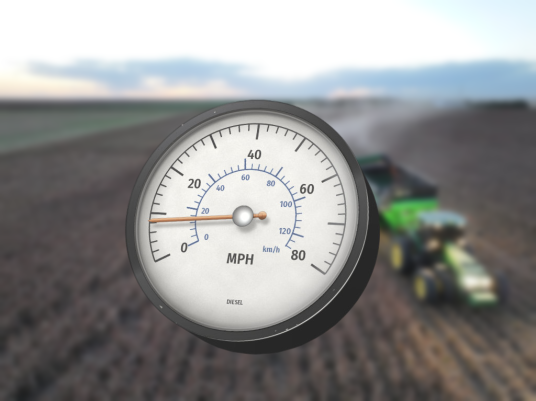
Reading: 8 (mph)
